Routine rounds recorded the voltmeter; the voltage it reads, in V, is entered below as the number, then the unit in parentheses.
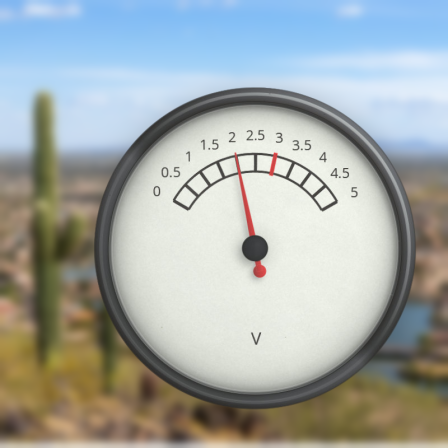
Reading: 2 (V)
